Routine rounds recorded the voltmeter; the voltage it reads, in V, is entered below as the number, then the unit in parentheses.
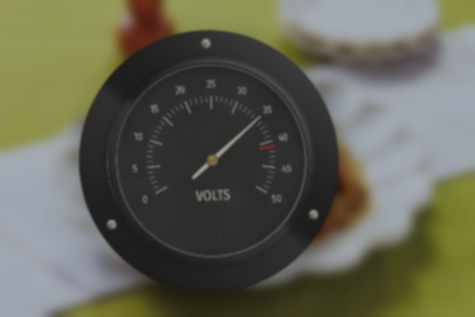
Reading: 35 (V)
